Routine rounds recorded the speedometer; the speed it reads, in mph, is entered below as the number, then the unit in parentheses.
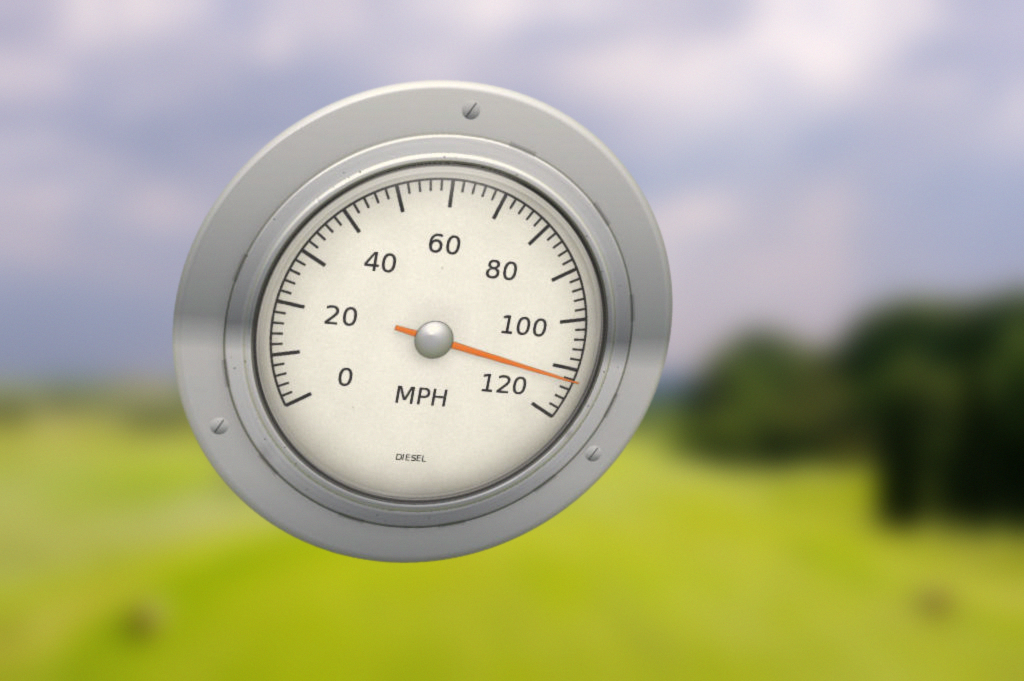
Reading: 112 (mph)
